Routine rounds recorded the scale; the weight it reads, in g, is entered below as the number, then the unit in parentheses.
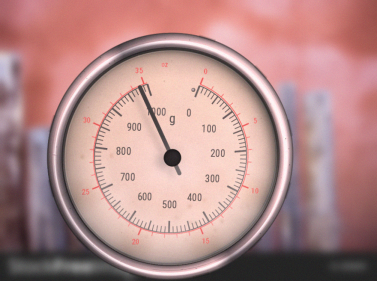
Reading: 980 (g)
